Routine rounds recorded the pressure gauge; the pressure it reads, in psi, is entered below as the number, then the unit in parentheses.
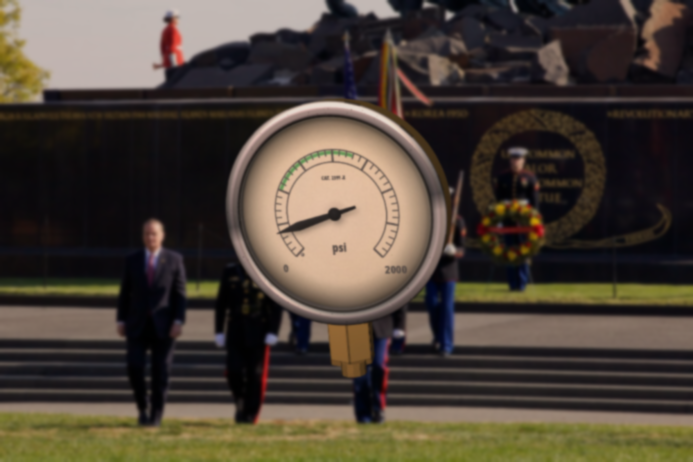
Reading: 200 (psi)
